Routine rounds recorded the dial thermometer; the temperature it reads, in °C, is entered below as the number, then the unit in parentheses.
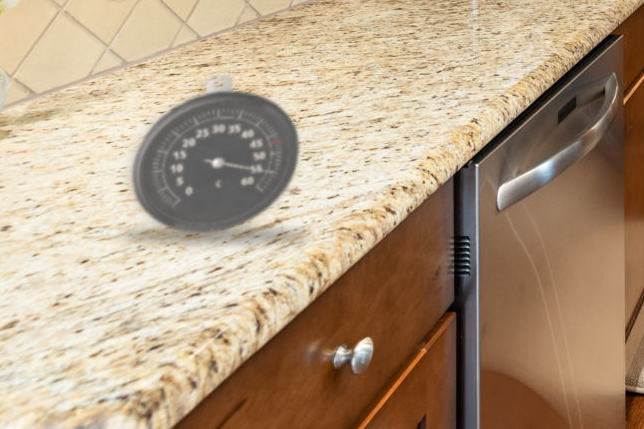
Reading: 55 (°C)
